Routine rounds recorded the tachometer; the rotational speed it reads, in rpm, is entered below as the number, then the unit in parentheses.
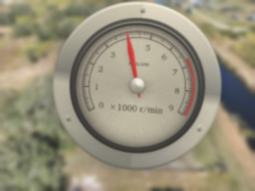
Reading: 4000 (rpm)
